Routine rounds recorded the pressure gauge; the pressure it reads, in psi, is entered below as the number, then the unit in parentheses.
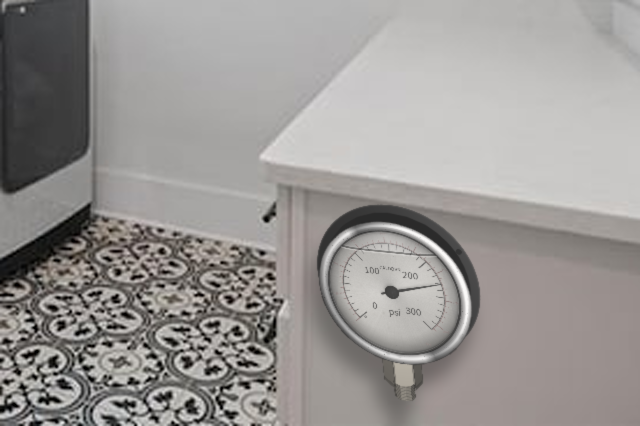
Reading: 230 (psi)
